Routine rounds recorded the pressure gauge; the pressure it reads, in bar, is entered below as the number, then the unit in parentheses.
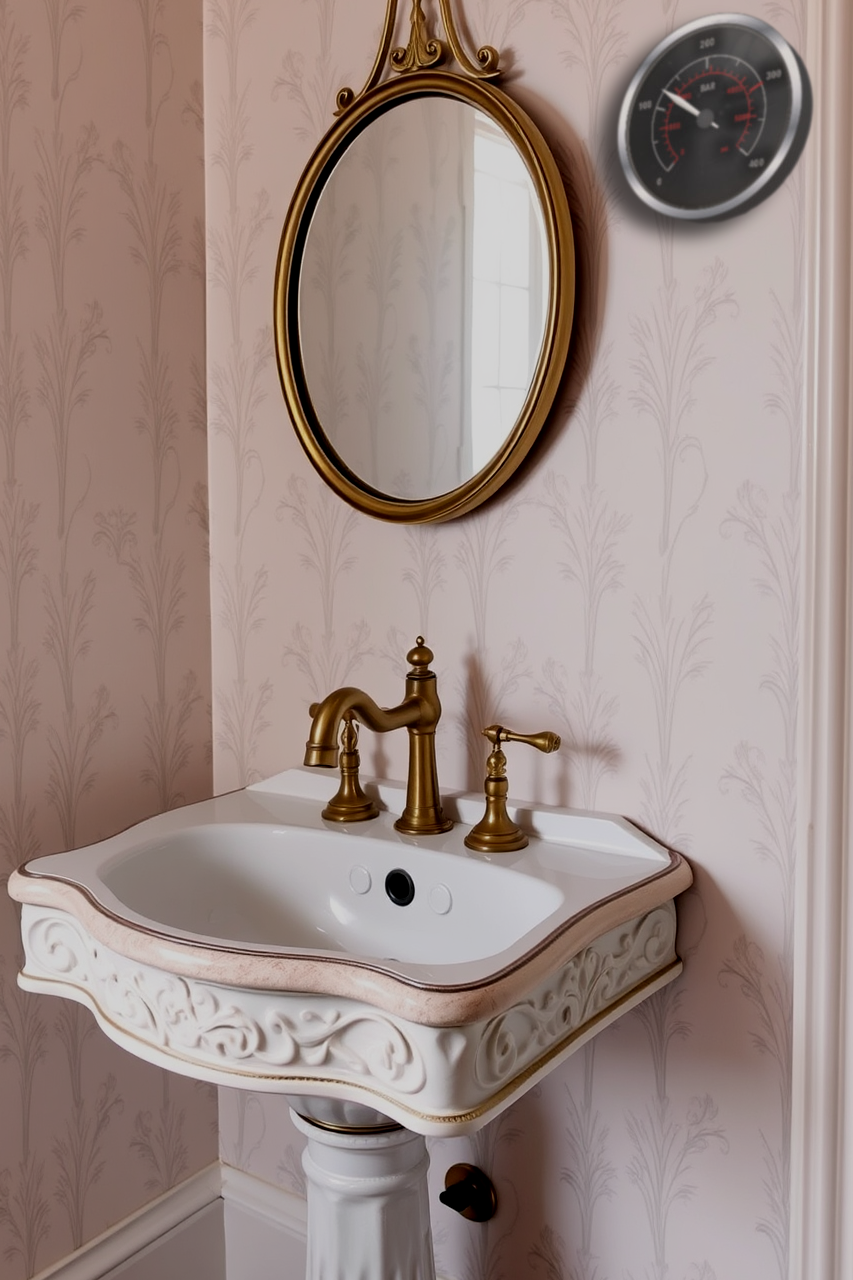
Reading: 125 (bar)
